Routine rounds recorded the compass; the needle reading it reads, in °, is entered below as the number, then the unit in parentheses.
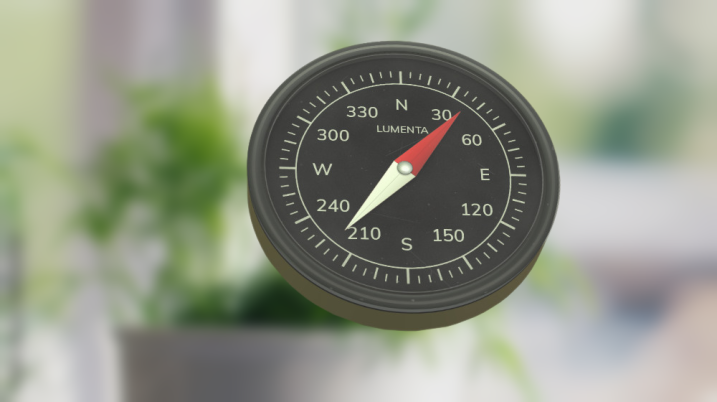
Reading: 40 (°)
